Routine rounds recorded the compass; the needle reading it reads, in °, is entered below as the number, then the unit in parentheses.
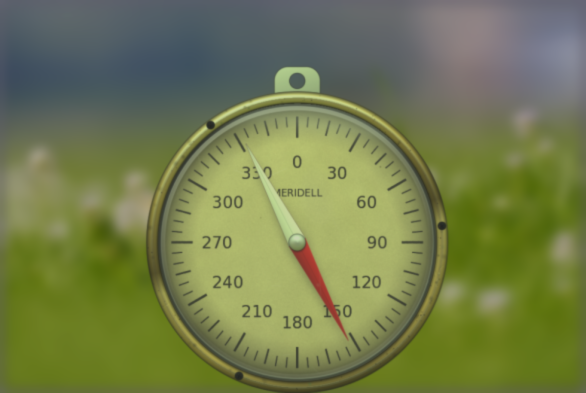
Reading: 152.5 (°)
